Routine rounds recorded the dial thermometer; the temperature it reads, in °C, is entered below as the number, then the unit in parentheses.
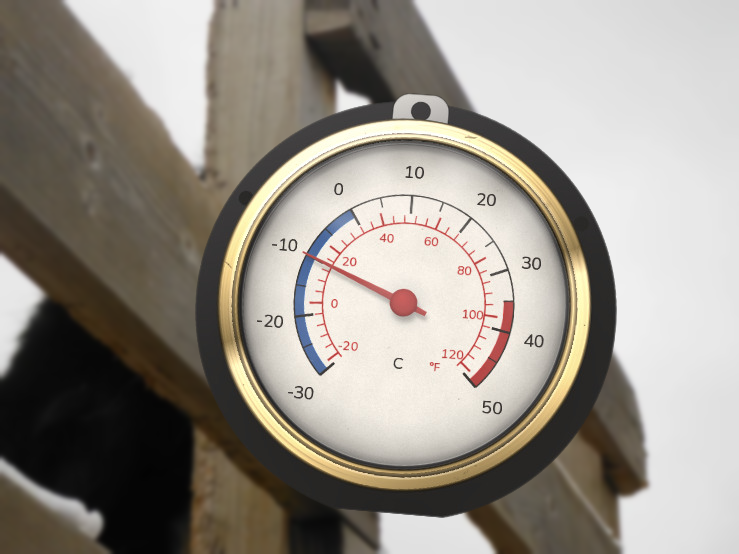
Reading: -10 (°C)
